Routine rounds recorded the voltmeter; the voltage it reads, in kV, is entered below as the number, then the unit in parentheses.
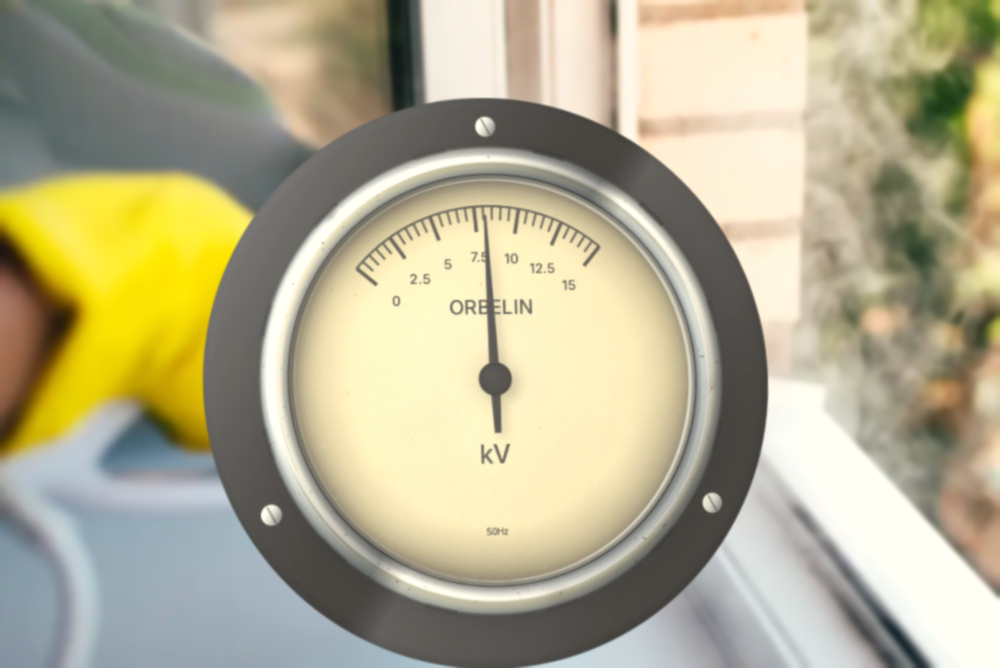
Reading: 8 (kV)
